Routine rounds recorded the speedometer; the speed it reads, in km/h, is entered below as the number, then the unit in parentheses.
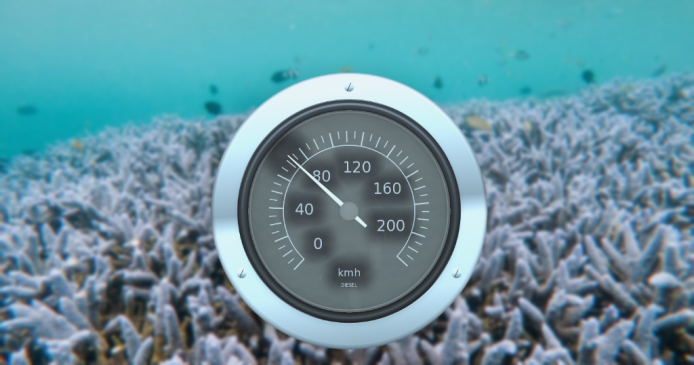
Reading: 72.5 (km/h)
